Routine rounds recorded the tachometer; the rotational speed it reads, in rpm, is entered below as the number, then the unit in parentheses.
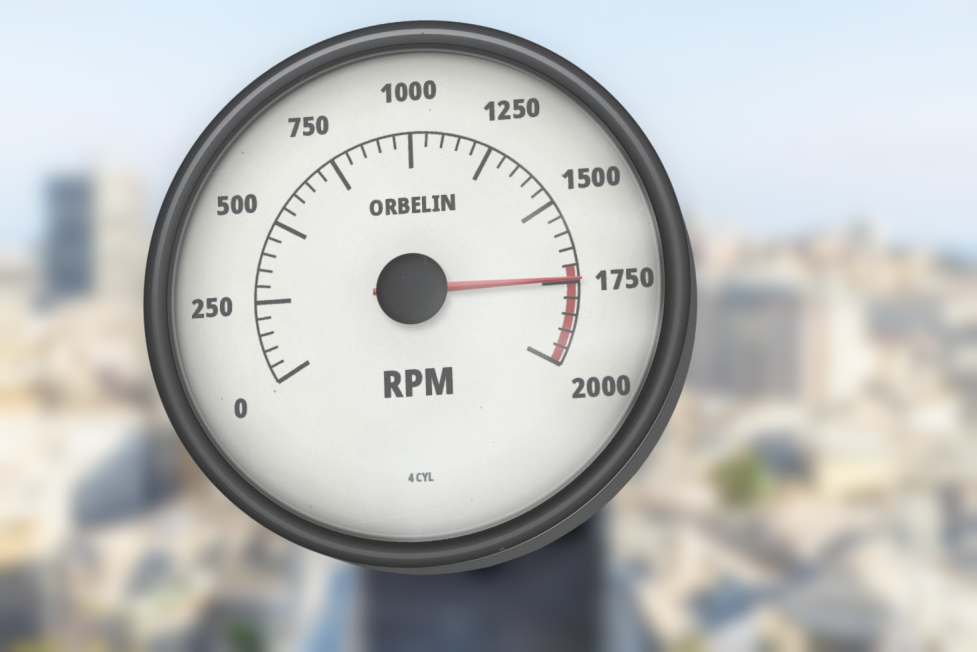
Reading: 1750 (rpm)
